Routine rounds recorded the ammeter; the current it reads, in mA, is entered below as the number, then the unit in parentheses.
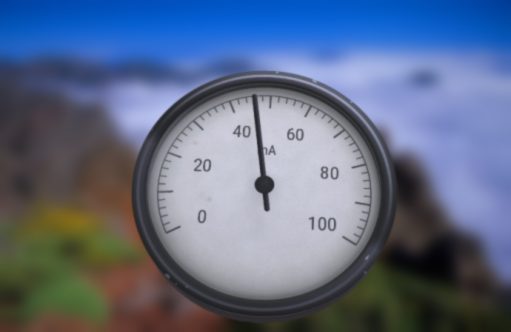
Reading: 46 (mA)
